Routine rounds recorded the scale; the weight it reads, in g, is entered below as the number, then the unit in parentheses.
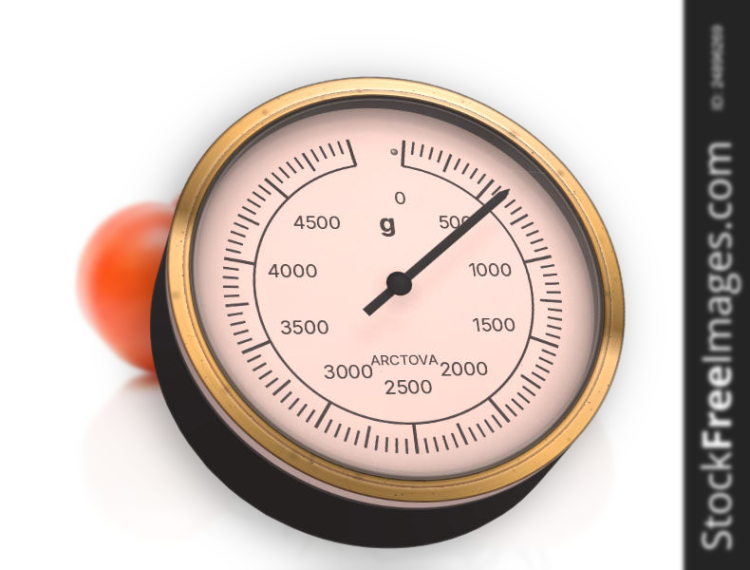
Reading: 600 (g)
